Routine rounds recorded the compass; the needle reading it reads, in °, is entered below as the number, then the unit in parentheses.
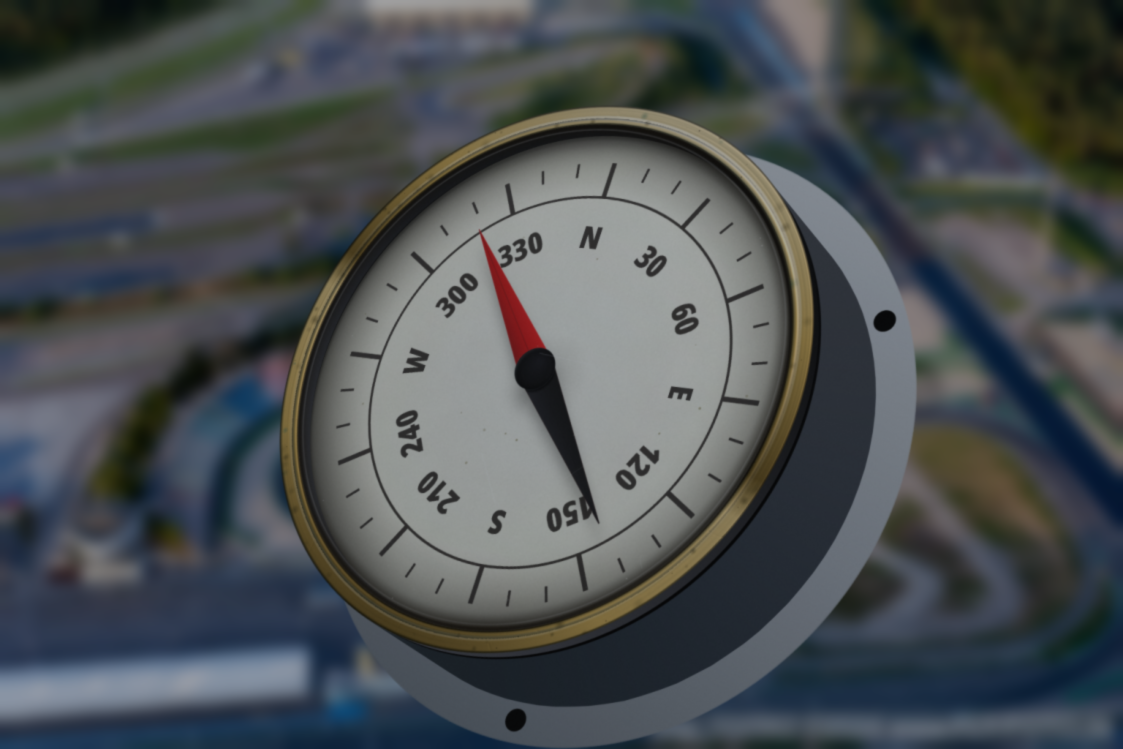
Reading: 320 (°)
